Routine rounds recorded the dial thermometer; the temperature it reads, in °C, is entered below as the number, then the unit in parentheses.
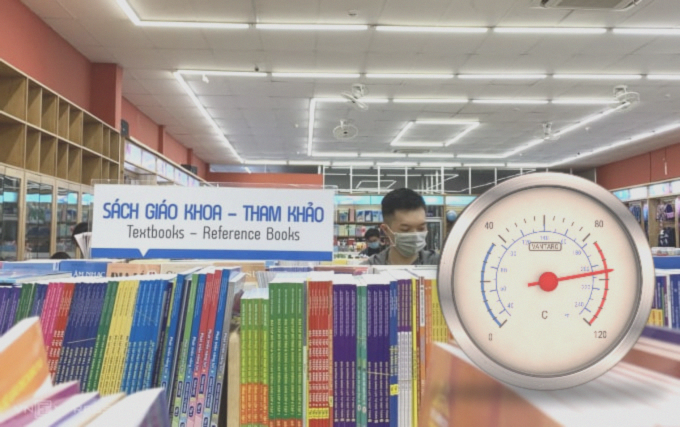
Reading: 96 (°C)
